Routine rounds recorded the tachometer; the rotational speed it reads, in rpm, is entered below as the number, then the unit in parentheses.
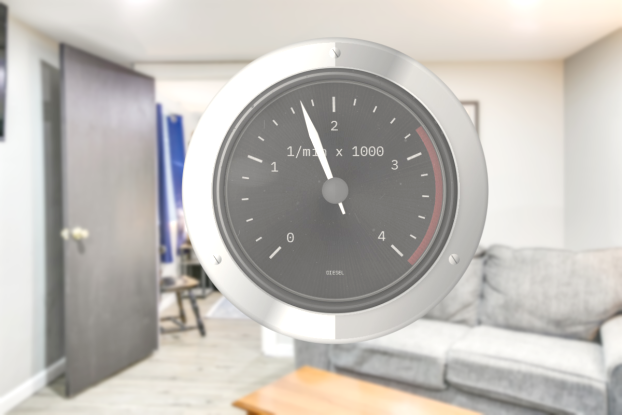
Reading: 1700 (rpm)
